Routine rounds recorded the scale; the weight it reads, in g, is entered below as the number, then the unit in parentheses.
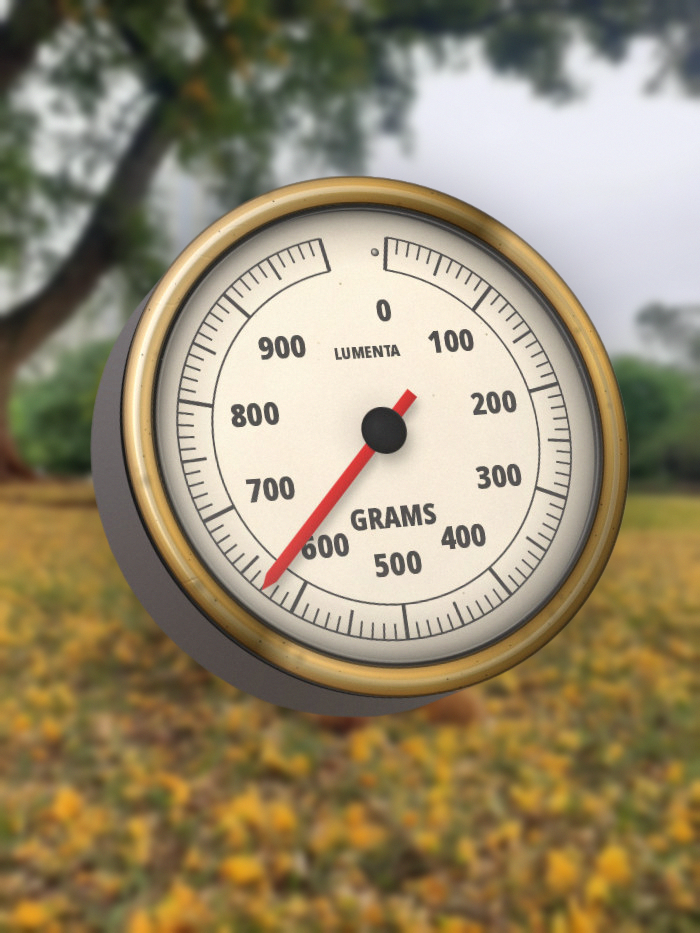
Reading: 630 (g)
